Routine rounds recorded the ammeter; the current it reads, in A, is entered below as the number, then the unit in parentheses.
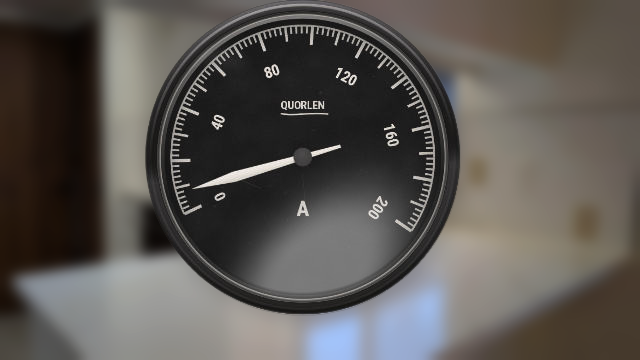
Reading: 8 (A)
